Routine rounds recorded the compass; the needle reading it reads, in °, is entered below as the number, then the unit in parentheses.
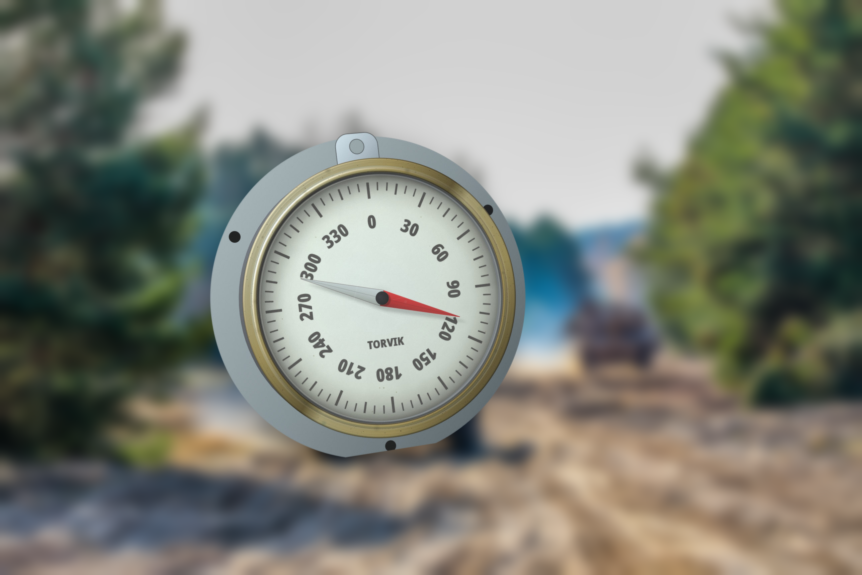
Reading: 110 (°)
